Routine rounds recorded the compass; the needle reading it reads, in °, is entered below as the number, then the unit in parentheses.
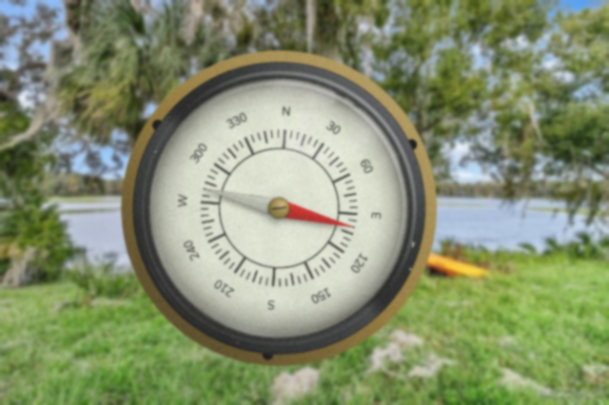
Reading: 100 (°)
